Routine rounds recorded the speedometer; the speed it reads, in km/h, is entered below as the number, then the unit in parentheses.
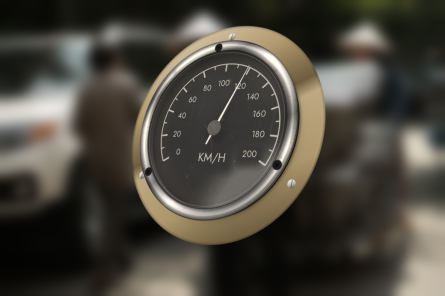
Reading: 120 (km/h)
